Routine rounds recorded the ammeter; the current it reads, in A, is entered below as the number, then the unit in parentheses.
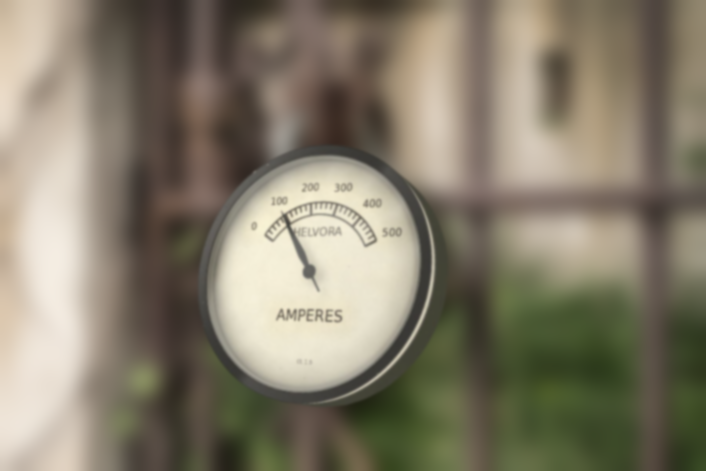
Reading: 100 (A)
